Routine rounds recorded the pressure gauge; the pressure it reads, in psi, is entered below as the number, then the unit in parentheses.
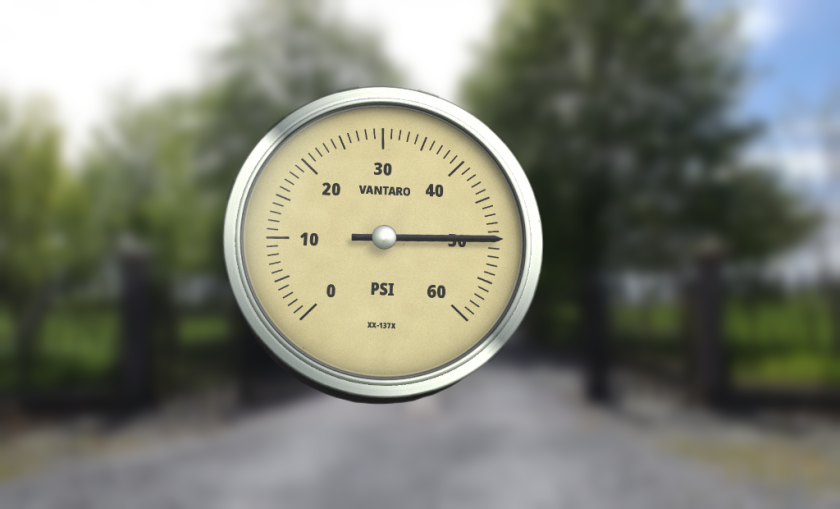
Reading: 50 (psi)
